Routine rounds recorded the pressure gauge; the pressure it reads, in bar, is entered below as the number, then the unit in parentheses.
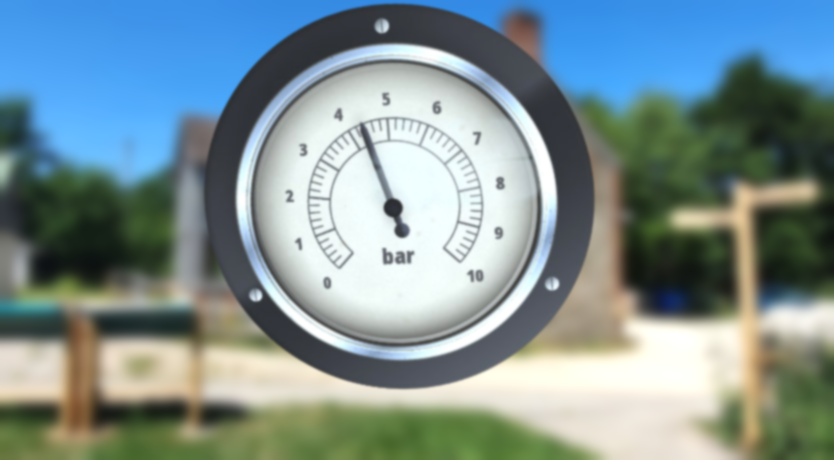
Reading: 4.4 (bar)
